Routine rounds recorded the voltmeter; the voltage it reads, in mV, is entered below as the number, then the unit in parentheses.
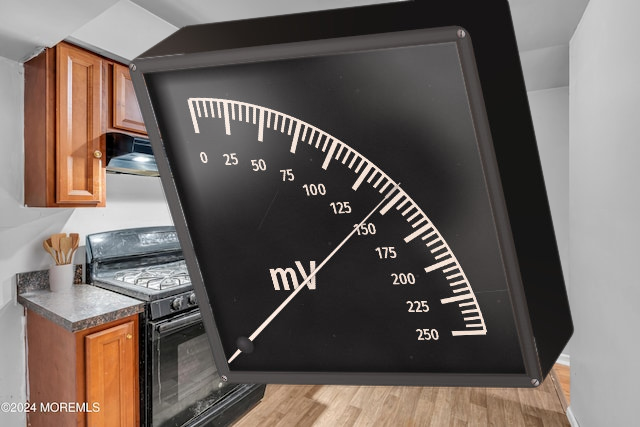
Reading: 145 (mV)
